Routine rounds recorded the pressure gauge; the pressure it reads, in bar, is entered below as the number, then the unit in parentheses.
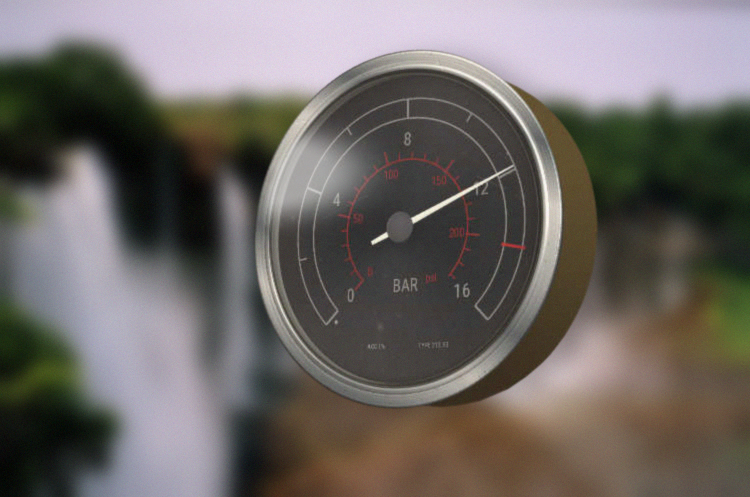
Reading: 12 (bar)
